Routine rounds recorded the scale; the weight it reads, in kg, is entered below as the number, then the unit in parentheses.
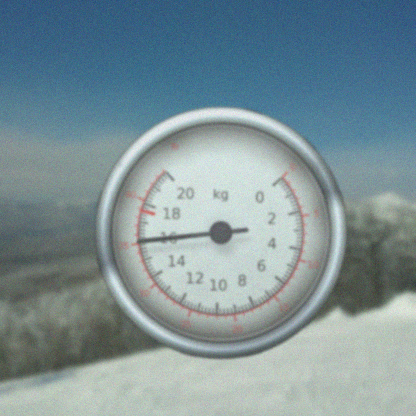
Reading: 16 (kg)
